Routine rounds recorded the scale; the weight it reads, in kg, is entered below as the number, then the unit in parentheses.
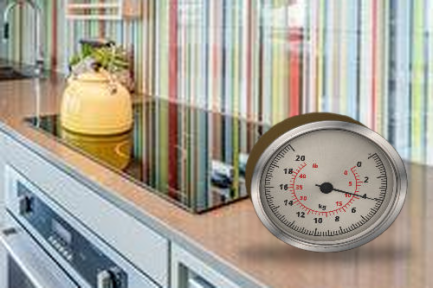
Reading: 4 (kg)
